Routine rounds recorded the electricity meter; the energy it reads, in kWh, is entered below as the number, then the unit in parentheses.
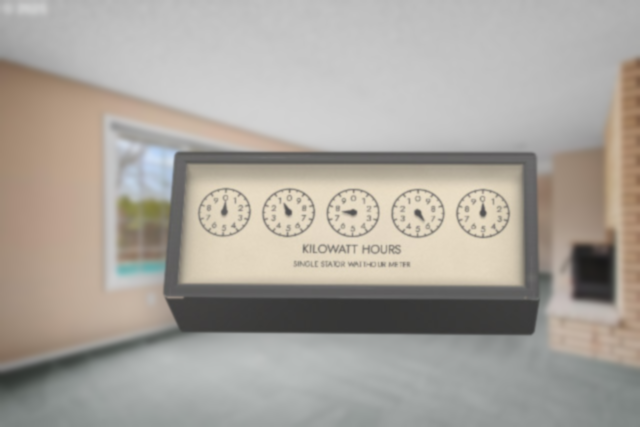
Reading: 760 (kWh)
